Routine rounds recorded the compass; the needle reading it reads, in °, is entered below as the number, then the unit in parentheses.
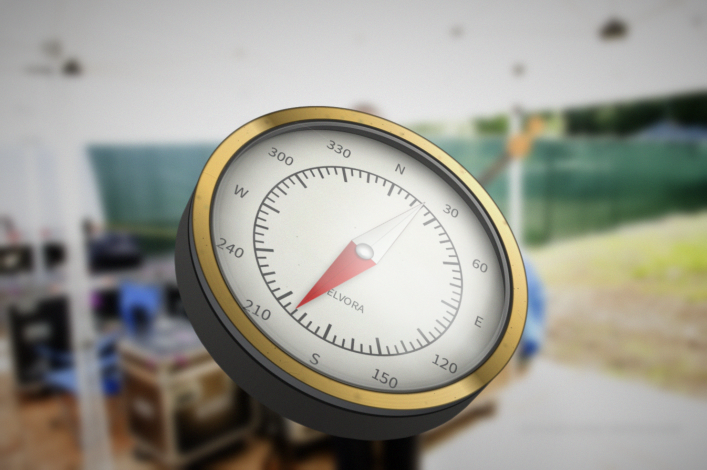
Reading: 200 (°)
